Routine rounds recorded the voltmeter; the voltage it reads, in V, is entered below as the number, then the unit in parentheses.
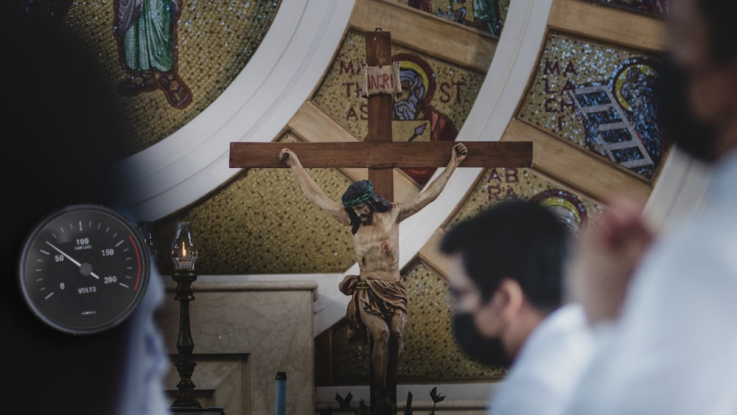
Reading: 60 (V)
